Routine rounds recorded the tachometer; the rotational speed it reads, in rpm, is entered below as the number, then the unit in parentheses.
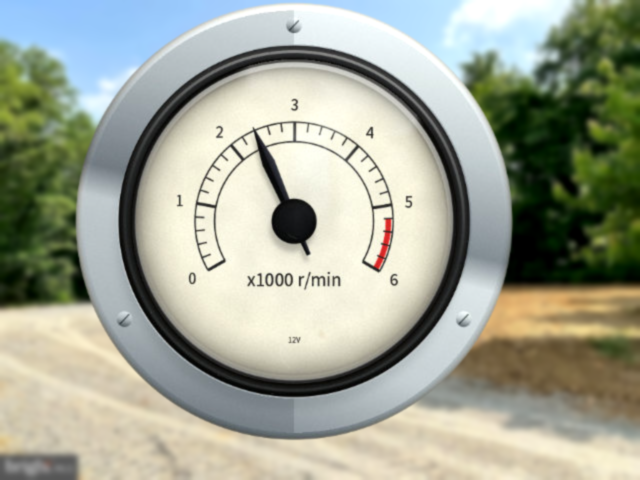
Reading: 2400 (rpm)
